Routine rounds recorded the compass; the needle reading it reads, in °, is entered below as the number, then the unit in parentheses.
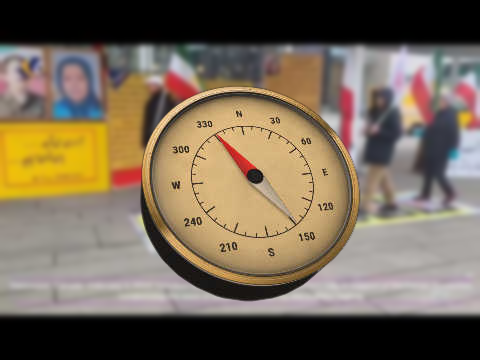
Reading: 330 (°)
